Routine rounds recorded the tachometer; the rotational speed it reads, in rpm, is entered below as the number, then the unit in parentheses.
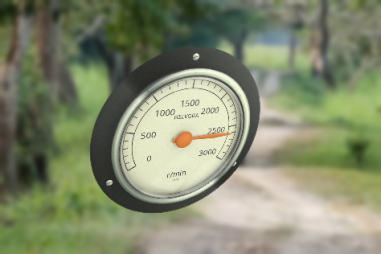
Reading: 2600 (rpm)
